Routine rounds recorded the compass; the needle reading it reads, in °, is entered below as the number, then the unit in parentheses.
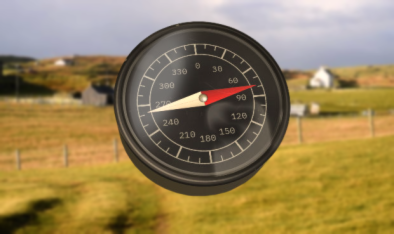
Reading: 80 (°)
